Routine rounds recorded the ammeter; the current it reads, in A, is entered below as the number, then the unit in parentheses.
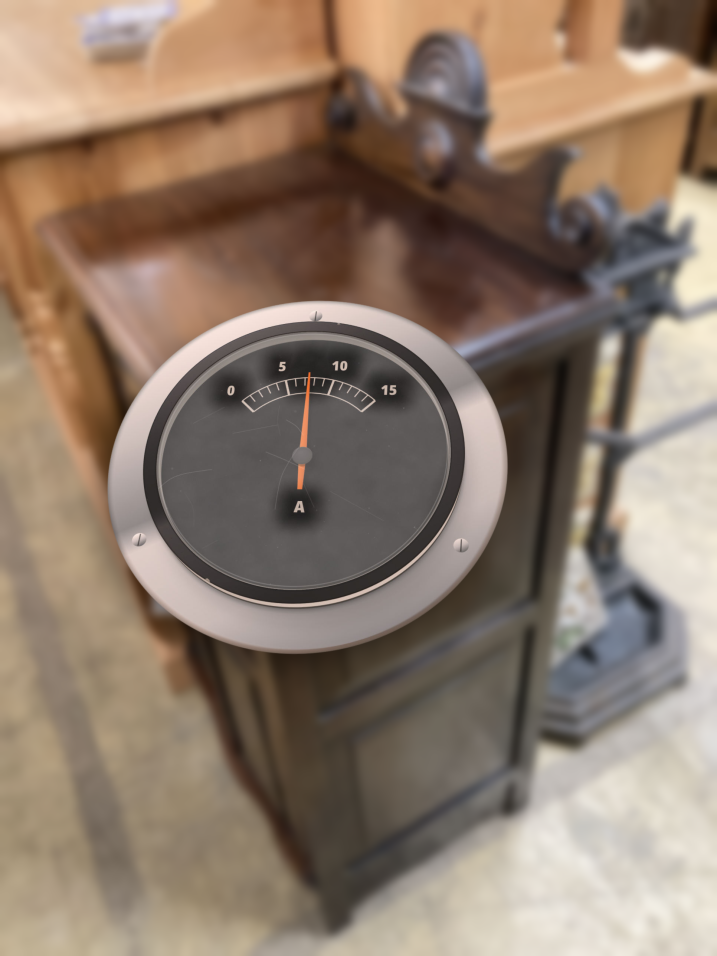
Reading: 7.5 (A)
